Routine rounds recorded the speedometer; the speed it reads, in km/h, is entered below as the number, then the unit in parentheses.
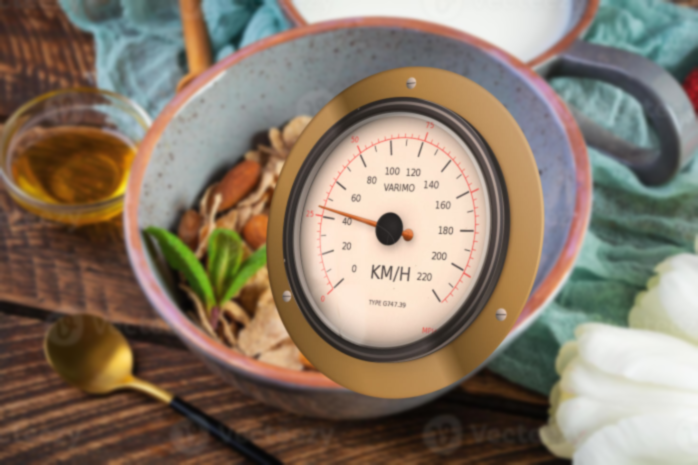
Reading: 45 (km/h)
